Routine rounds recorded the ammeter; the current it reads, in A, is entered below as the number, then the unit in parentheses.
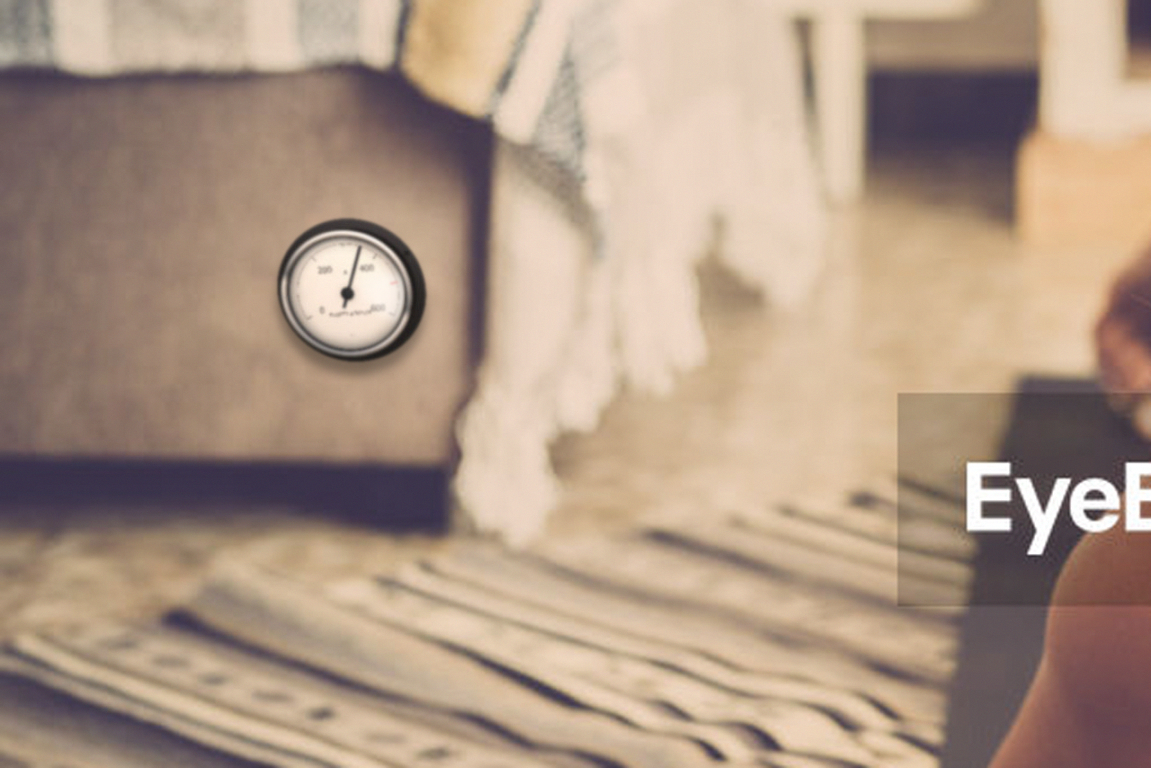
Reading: 350 (A)
